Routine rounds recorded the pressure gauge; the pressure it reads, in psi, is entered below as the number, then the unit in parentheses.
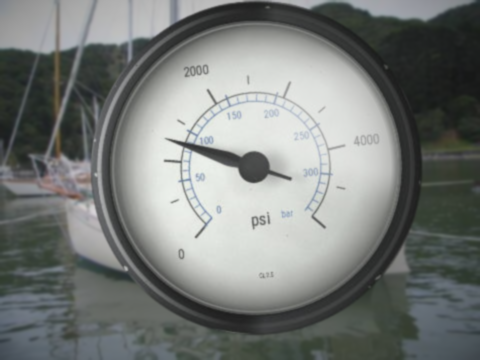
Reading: 1250 (psi)
